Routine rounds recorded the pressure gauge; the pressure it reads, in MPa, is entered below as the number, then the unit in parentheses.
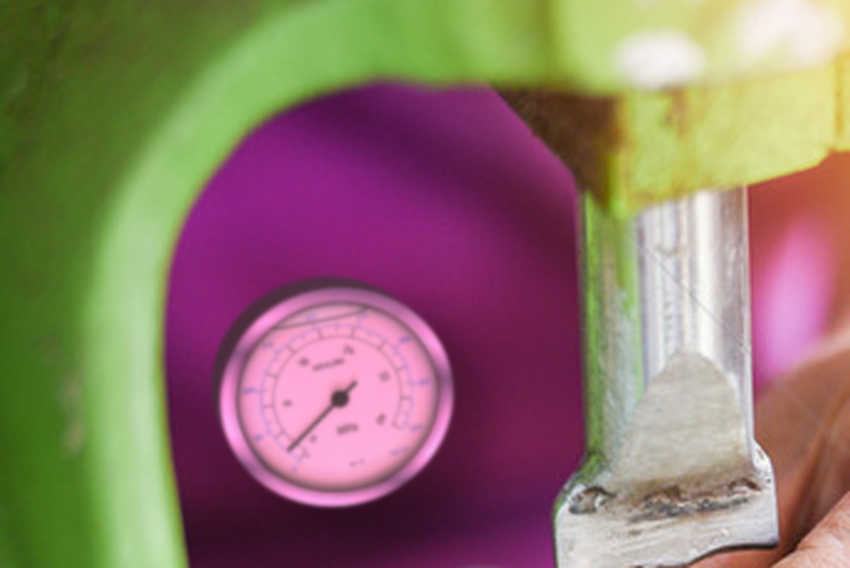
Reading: 2 (MPa)
